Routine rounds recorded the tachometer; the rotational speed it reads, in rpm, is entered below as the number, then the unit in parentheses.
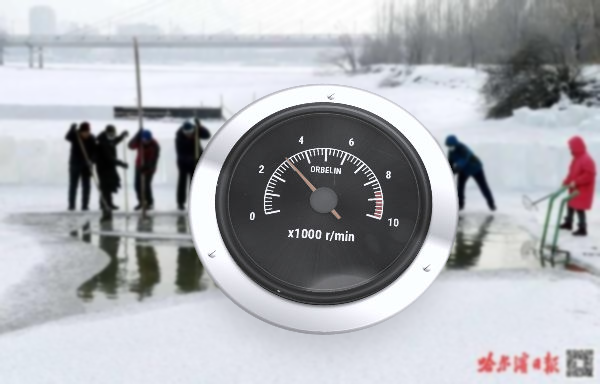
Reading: 3000 (rpm)
